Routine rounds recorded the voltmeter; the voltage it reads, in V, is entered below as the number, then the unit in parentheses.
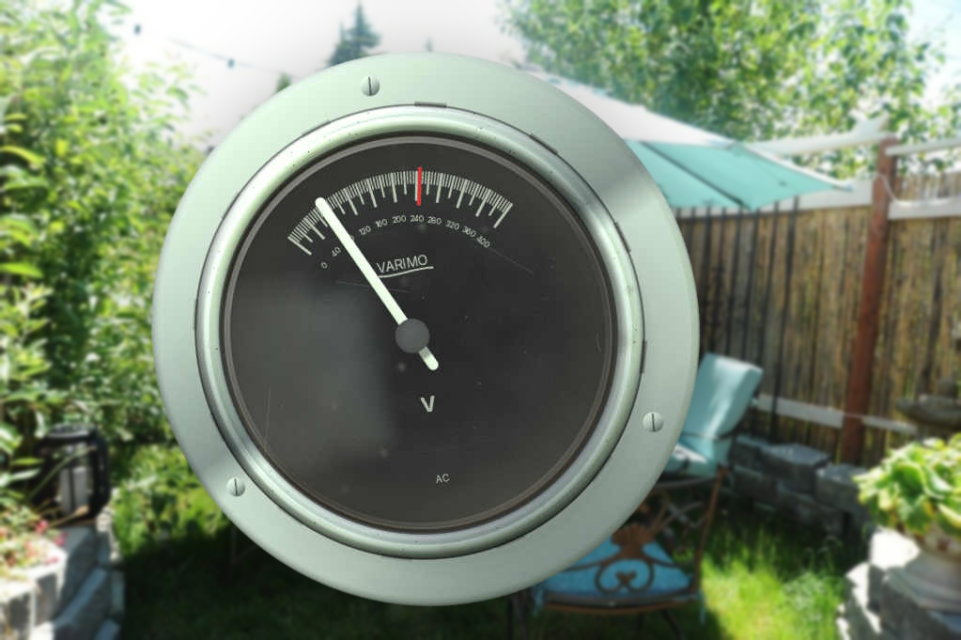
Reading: 80 (V)
